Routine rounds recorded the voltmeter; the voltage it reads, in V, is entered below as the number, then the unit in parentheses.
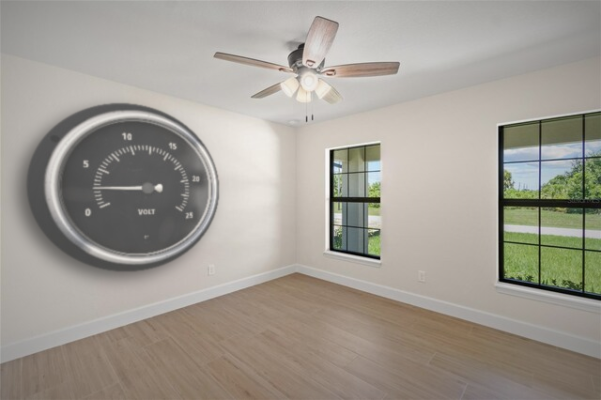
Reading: 2.5 (V)
